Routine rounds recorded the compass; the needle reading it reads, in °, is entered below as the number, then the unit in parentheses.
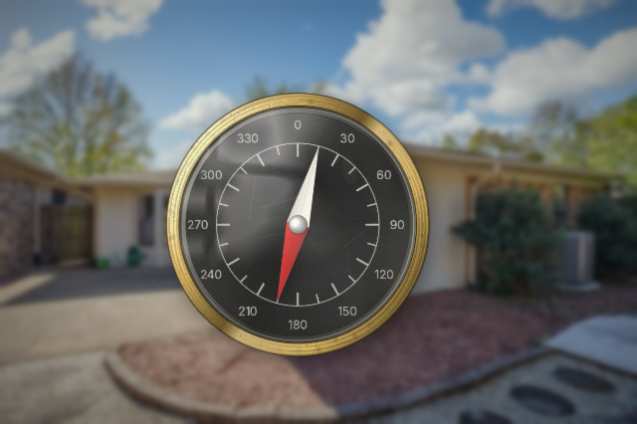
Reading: 195 (°)
